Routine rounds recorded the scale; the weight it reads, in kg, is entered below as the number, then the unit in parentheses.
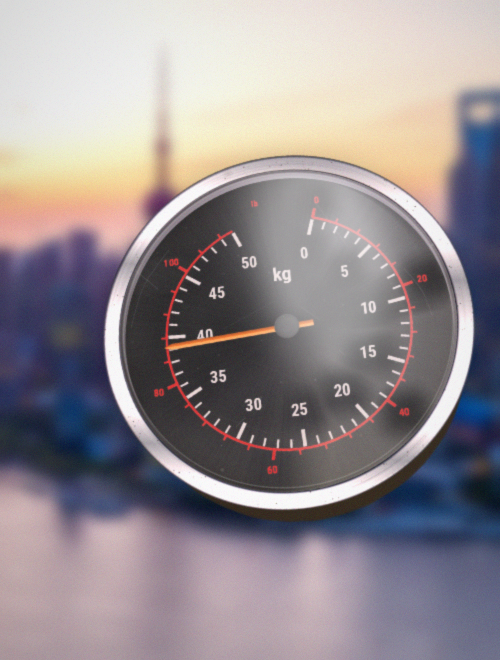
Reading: 39 (kg)
